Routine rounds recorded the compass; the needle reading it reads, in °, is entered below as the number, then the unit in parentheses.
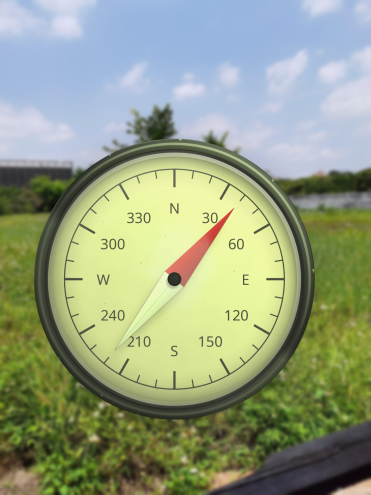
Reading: 40 (°)
